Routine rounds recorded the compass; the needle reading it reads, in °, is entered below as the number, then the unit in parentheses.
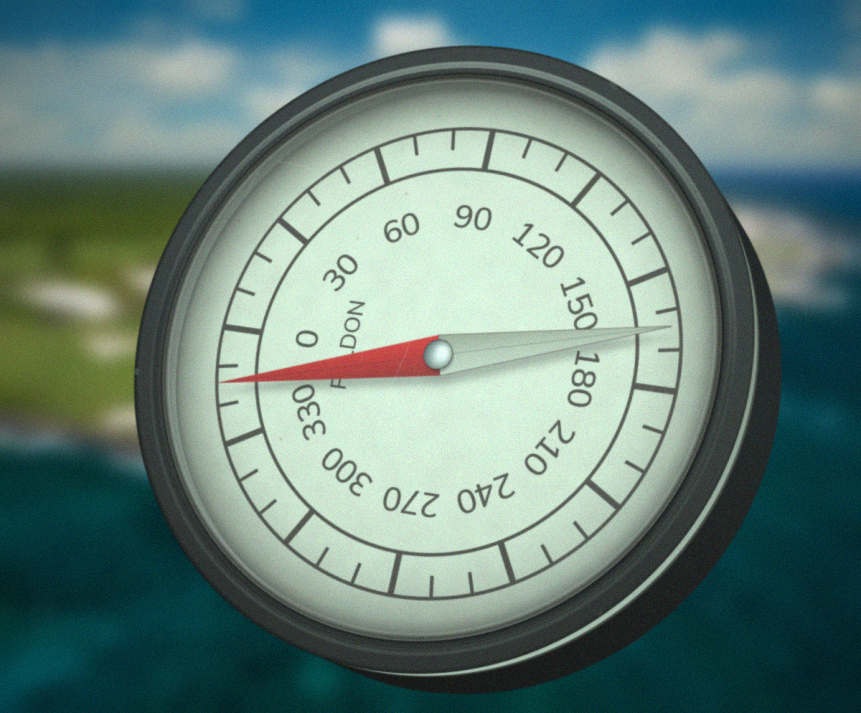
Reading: 345 (°)
